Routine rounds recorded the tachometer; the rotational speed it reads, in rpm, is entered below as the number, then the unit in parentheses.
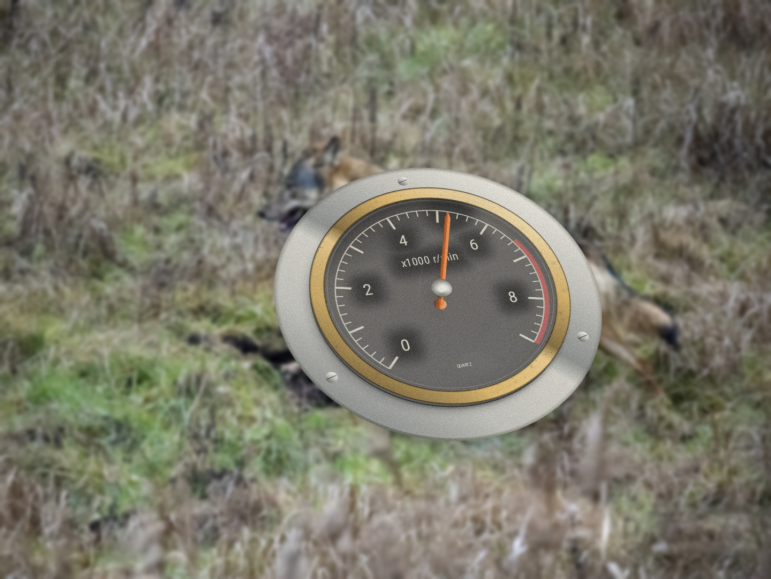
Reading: 5200 (rpm)
